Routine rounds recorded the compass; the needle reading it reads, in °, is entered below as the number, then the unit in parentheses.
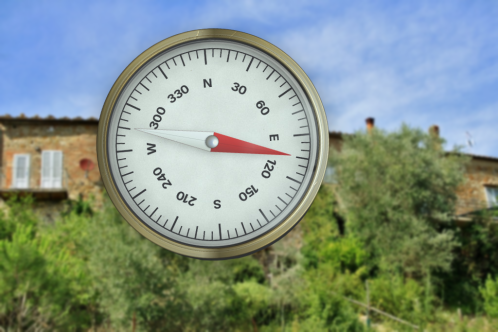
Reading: 105 (°)
